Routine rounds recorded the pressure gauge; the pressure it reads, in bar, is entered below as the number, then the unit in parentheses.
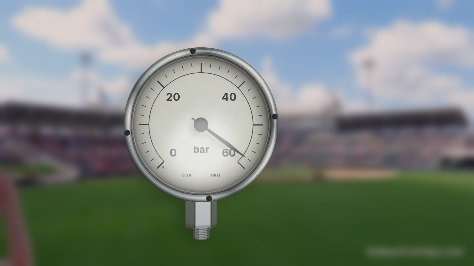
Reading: 58 (bar)
